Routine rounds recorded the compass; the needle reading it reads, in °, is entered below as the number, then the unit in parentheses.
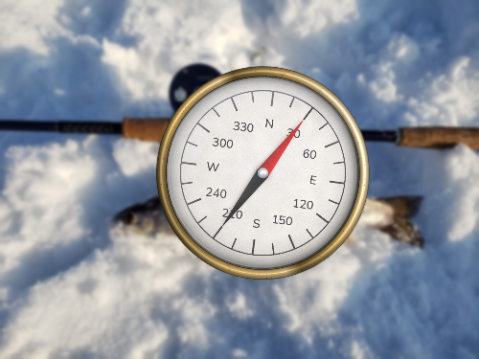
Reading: 30 (°)
